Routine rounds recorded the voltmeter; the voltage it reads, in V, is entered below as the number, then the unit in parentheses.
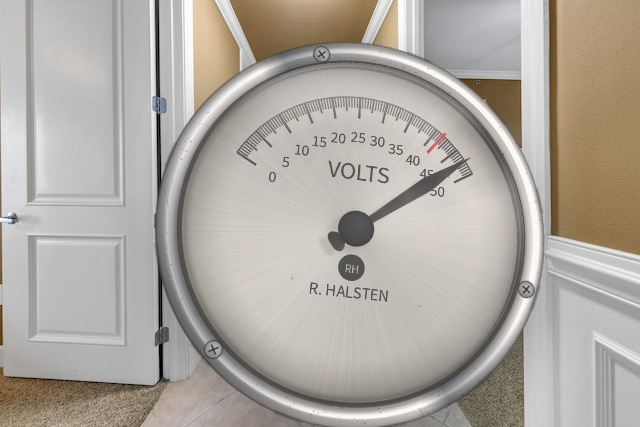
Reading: 47.5 (V)
